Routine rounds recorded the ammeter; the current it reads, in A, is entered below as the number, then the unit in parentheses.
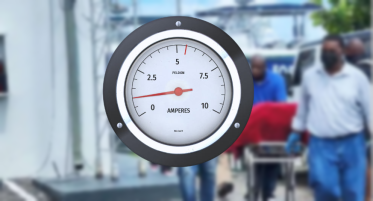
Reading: 1 (A)
